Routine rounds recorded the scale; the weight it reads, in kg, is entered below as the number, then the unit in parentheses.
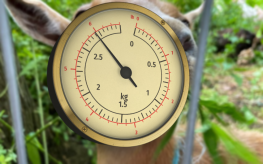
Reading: 2.7 (kg)
